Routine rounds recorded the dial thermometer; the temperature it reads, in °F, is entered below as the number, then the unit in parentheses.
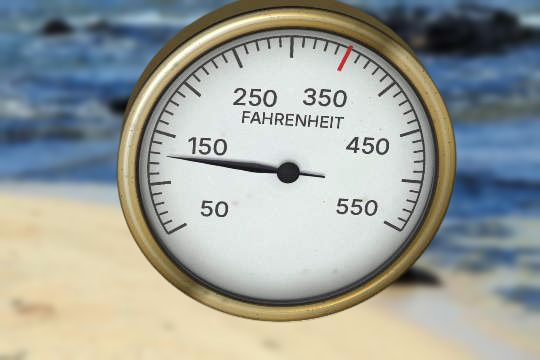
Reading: 130 (°F)
